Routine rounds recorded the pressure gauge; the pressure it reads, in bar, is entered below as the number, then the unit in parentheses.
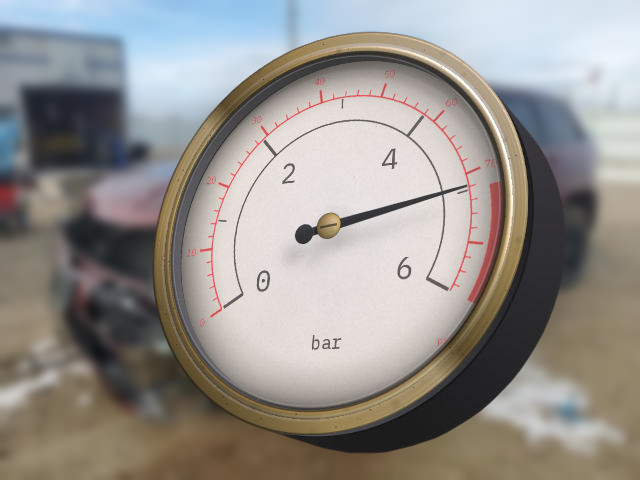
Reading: 5 (bar)
